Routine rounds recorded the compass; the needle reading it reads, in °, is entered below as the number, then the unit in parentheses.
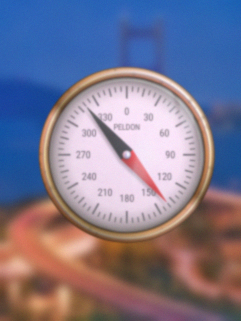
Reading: 140 (°)
